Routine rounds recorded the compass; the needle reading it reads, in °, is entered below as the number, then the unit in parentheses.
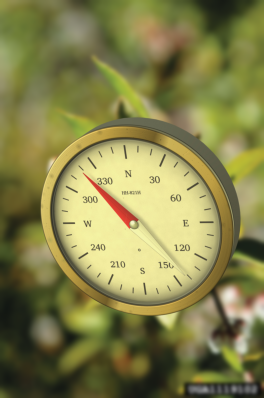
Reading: 320 (°)
